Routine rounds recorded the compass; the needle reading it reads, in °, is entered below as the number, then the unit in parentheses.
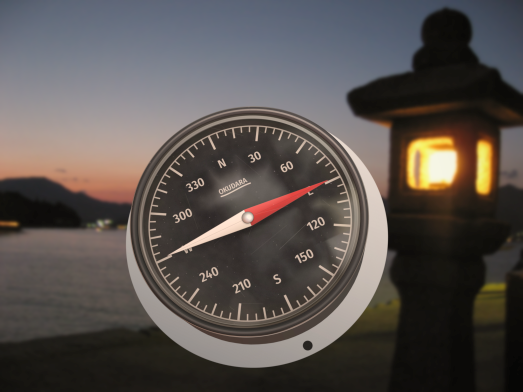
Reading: 90 (°)
